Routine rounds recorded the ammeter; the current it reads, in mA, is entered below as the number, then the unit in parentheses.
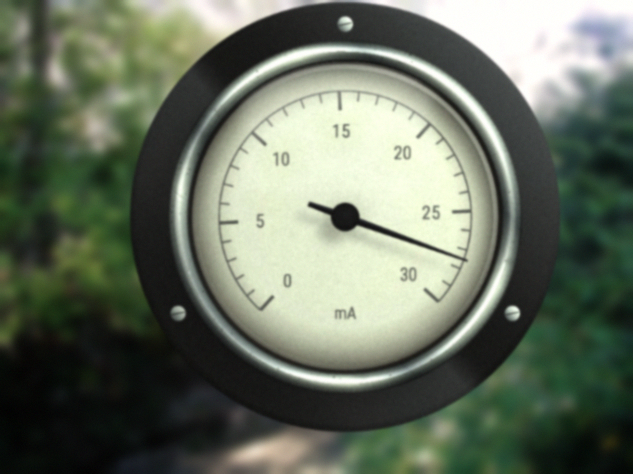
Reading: 27.5 (mA)
